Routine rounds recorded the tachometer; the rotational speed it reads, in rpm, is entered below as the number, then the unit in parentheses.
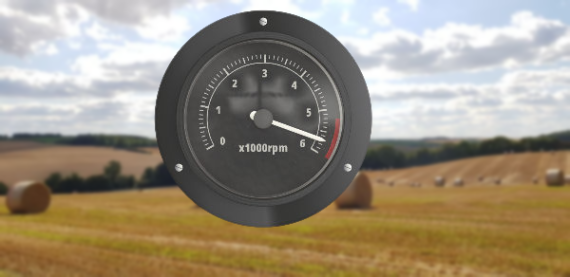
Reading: 5700 (rpm)
